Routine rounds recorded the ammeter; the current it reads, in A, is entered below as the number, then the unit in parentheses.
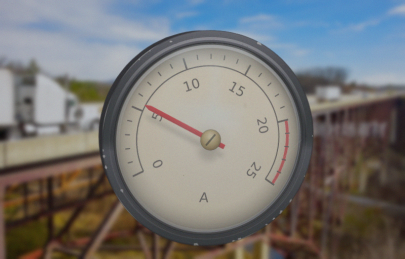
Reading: 5.5 (A)
